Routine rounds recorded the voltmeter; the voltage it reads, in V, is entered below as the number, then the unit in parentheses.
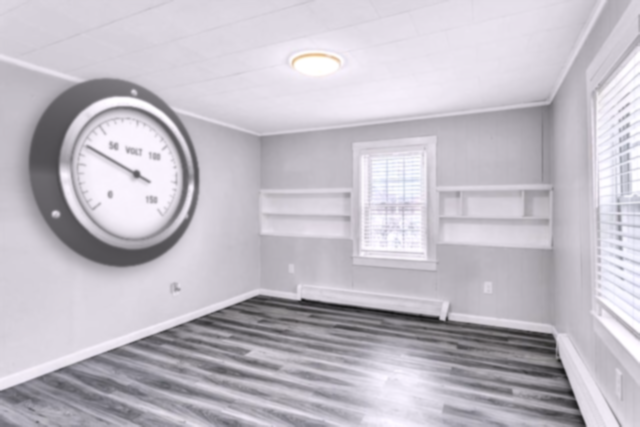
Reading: 35 (V)
